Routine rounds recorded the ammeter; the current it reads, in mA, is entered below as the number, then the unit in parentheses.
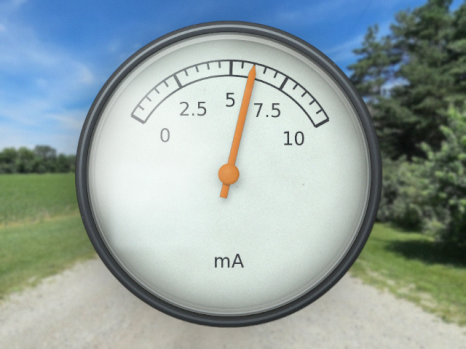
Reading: 6 (mA)
